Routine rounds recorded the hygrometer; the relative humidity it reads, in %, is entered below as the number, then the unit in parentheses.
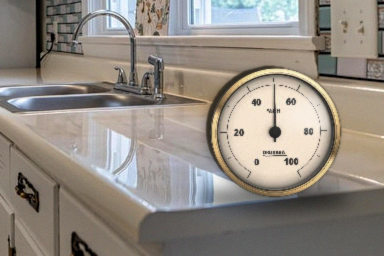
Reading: 50 (%)
